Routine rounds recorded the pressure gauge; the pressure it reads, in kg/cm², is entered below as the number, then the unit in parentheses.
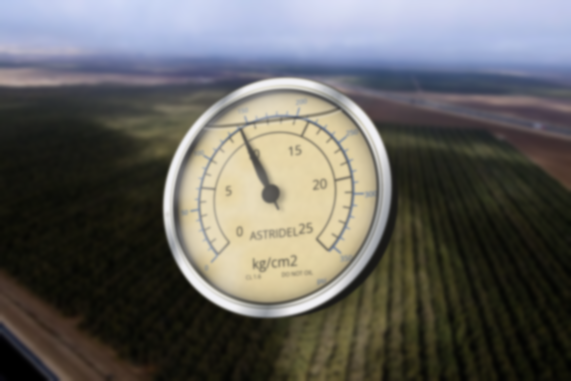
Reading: 10 (kg/cm²)
